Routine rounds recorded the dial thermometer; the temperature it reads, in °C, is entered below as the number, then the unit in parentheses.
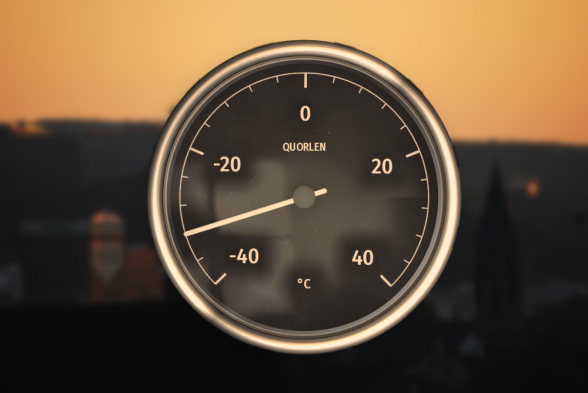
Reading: -32 (°C)
